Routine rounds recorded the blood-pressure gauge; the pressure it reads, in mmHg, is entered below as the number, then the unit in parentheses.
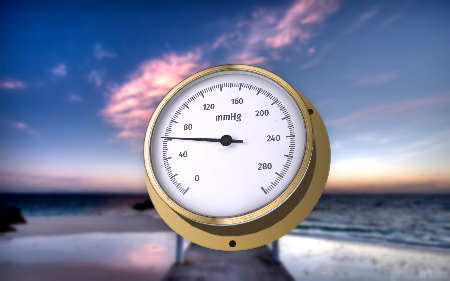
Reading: 60 (mmHg)
